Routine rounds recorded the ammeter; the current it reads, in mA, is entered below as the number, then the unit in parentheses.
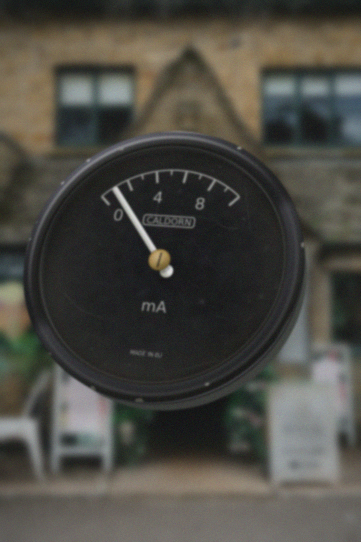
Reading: 1 (mA)
